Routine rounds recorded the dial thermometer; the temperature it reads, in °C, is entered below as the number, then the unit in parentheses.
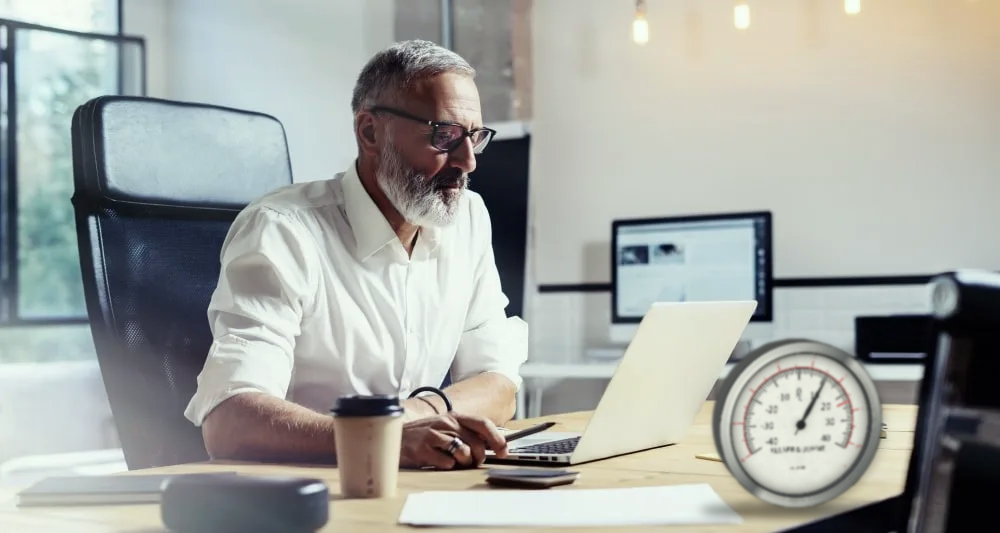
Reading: 10 (°C)
